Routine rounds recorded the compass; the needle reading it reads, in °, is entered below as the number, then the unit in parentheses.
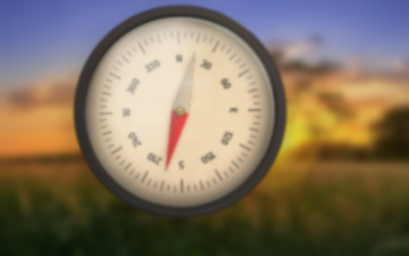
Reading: 195 (°)
